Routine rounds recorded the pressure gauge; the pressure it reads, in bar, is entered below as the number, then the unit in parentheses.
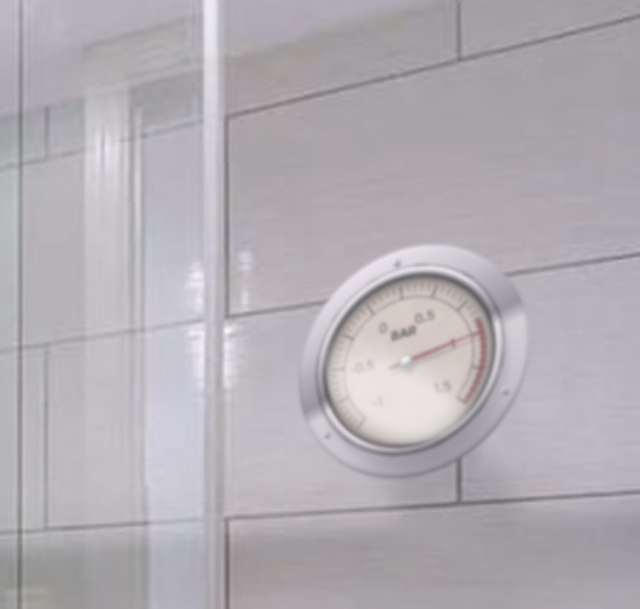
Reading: 1 (bar)
